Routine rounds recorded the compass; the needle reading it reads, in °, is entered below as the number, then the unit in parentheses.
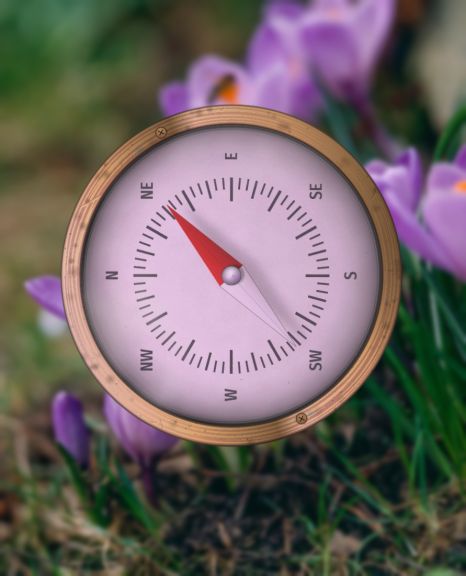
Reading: 47.5 (°)
